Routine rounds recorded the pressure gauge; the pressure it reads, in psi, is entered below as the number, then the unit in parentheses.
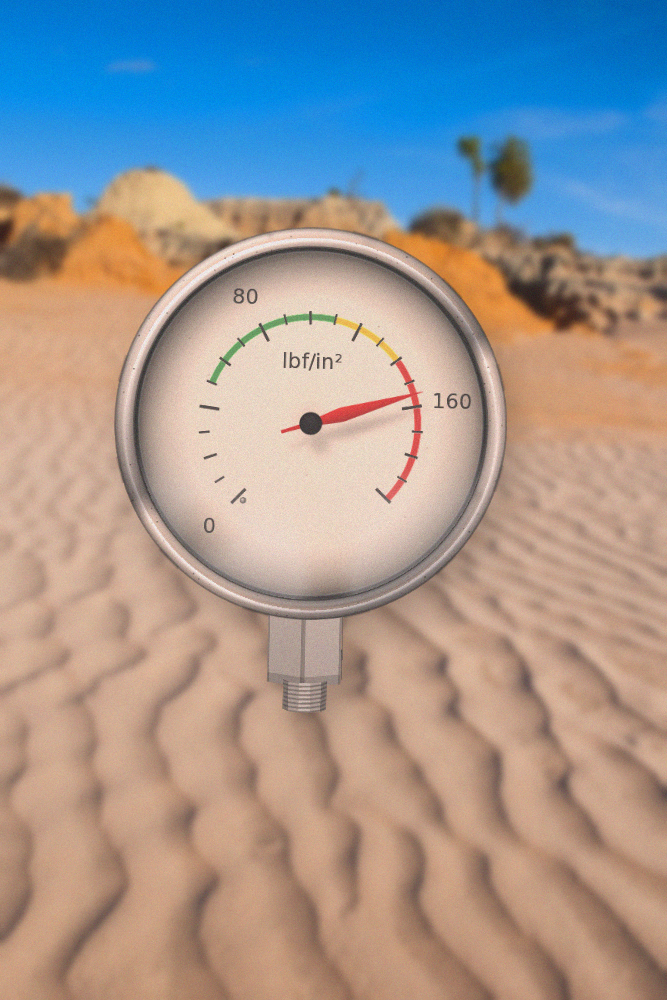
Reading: 155 (psi)
